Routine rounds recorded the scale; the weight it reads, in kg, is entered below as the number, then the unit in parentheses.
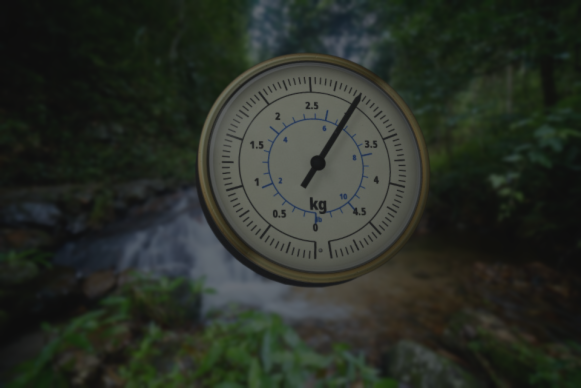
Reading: 3 (kg)
